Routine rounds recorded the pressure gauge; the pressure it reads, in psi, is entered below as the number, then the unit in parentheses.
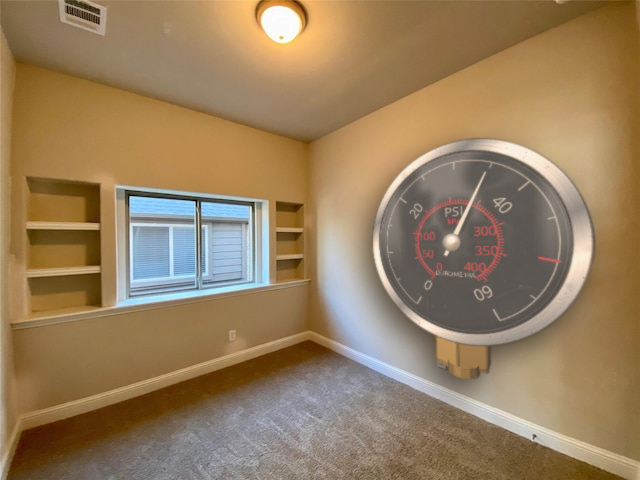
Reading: 35 (psi)
